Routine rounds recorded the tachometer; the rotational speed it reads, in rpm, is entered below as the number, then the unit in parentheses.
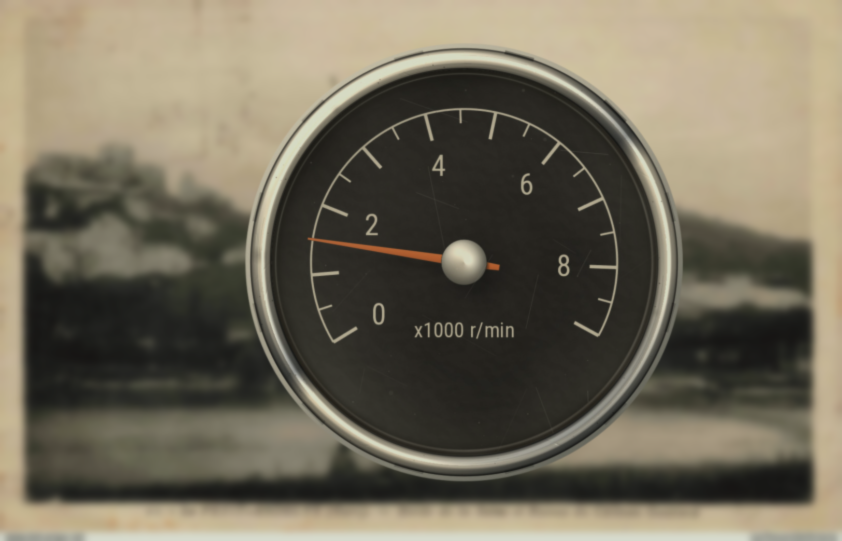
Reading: 1500 (rpm)
